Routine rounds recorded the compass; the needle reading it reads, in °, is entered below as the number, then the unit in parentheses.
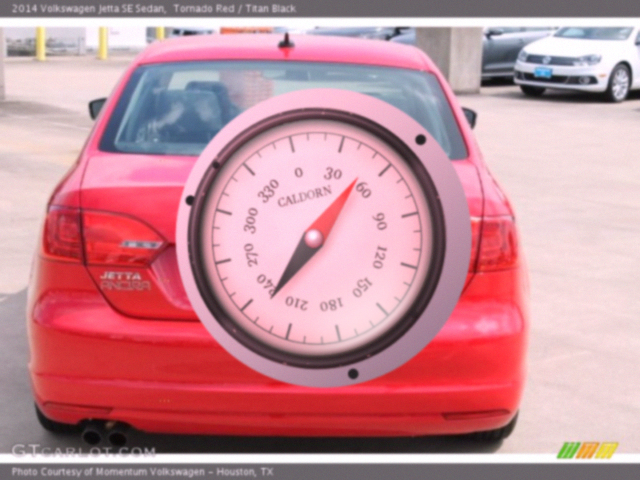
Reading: 50 (°)
